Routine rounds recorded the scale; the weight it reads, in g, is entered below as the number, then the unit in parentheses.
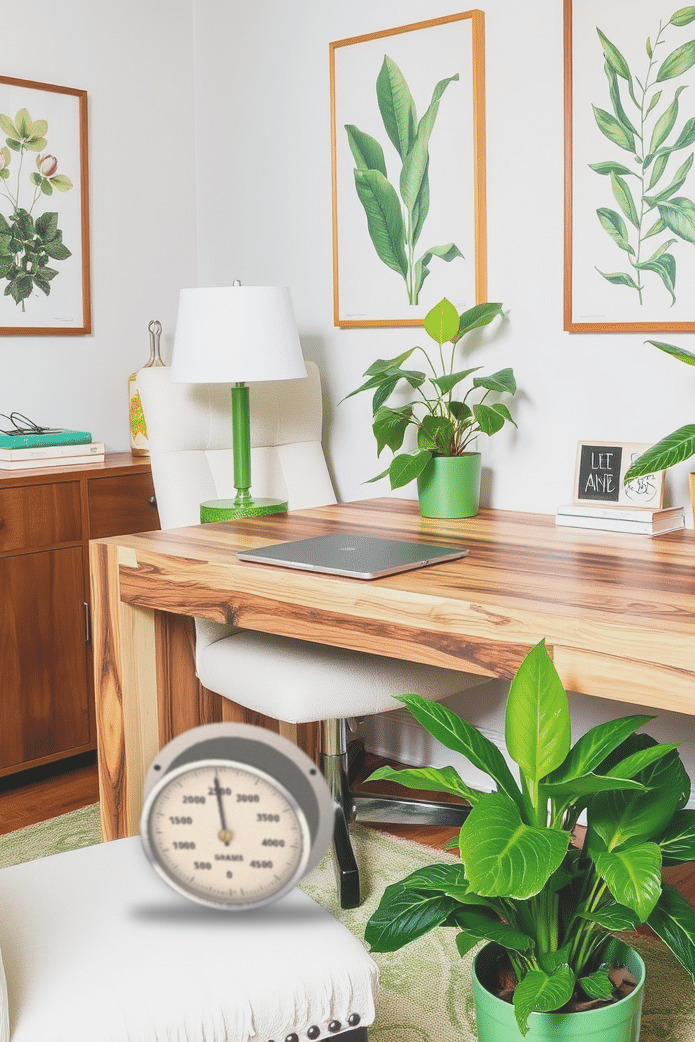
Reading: 2500 (g)
